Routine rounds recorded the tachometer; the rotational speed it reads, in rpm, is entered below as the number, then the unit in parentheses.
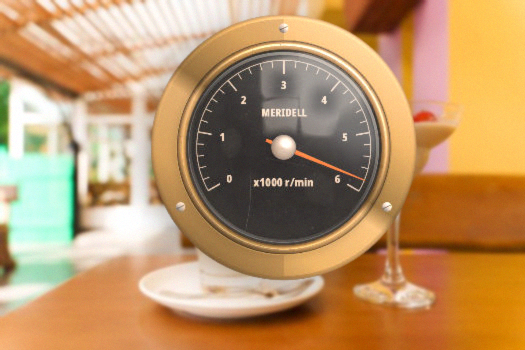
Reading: 5800 (rpm)
